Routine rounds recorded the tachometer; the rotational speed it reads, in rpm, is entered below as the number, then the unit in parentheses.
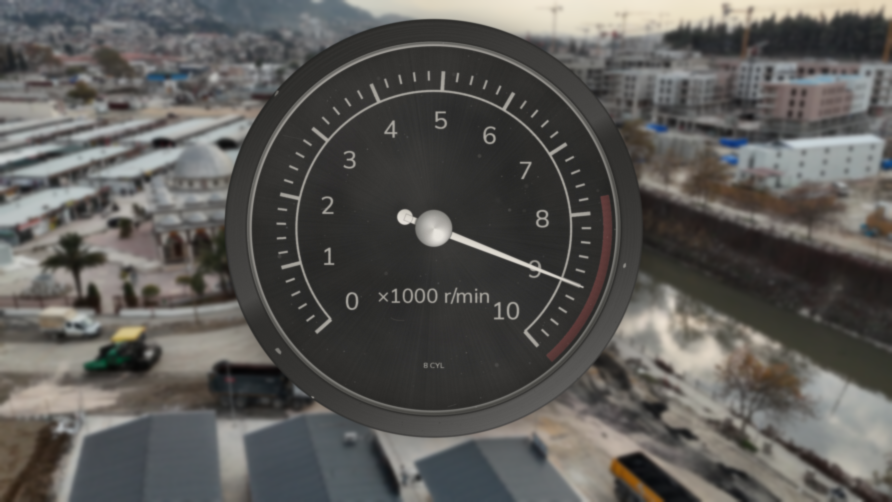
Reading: 9000 (rpm)
